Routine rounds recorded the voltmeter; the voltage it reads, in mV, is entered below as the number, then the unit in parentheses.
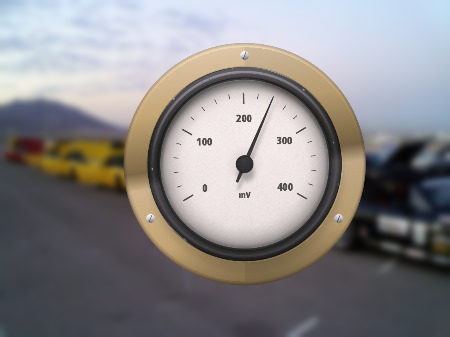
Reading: 240 (mV)
